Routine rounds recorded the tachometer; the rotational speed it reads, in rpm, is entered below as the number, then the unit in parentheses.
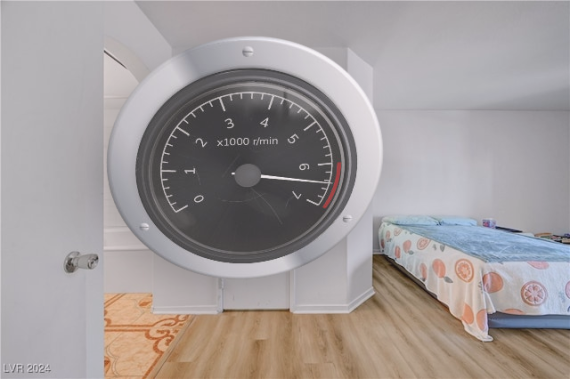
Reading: 6400 (rpm)
